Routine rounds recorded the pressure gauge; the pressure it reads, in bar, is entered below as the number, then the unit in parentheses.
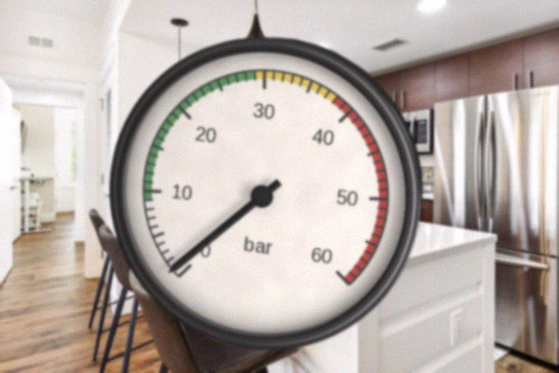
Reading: 1 (bar)
